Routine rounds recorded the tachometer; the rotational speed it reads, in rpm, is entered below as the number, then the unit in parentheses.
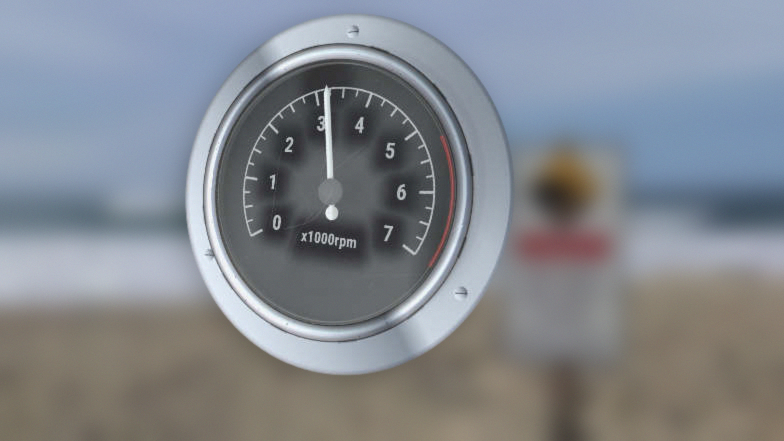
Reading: 3250 (rpm)
